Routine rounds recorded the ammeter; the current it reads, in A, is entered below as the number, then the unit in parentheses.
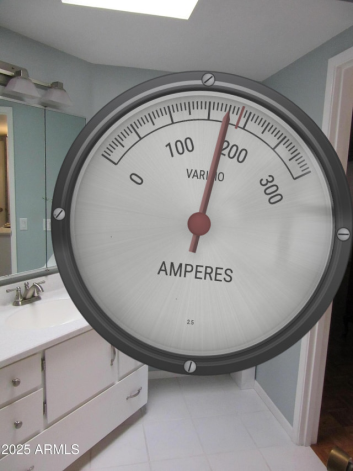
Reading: 175 (A)
